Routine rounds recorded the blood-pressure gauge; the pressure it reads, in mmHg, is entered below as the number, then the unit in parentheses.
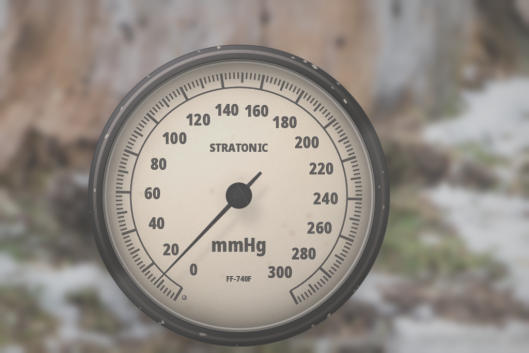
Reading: 12 (mmHg)
